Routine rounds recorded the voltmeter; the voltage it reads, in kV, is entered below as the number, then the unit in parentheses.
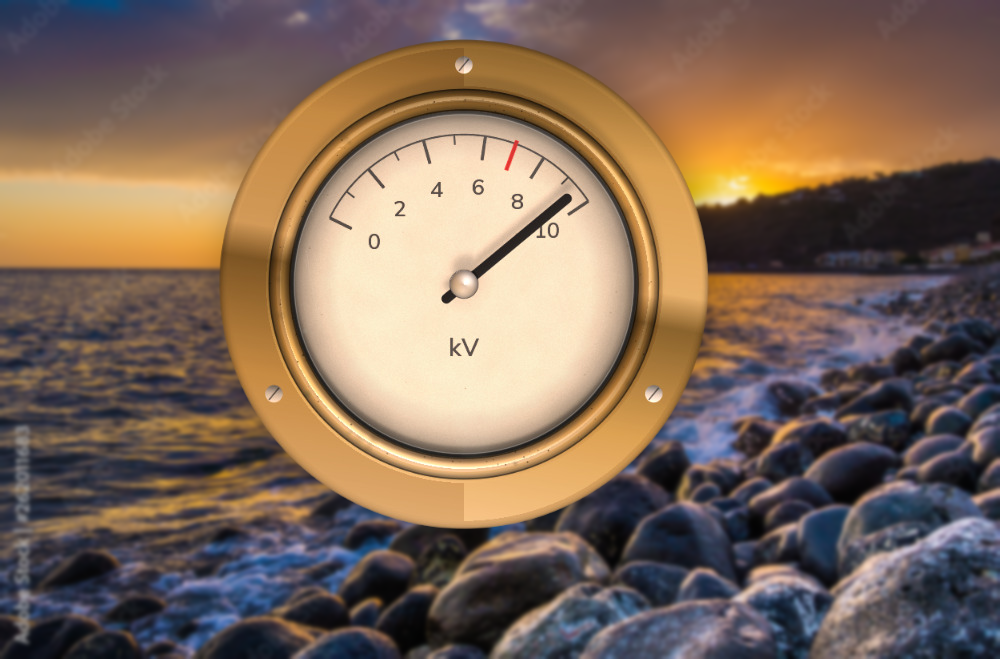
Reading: 9.5 (kV)
